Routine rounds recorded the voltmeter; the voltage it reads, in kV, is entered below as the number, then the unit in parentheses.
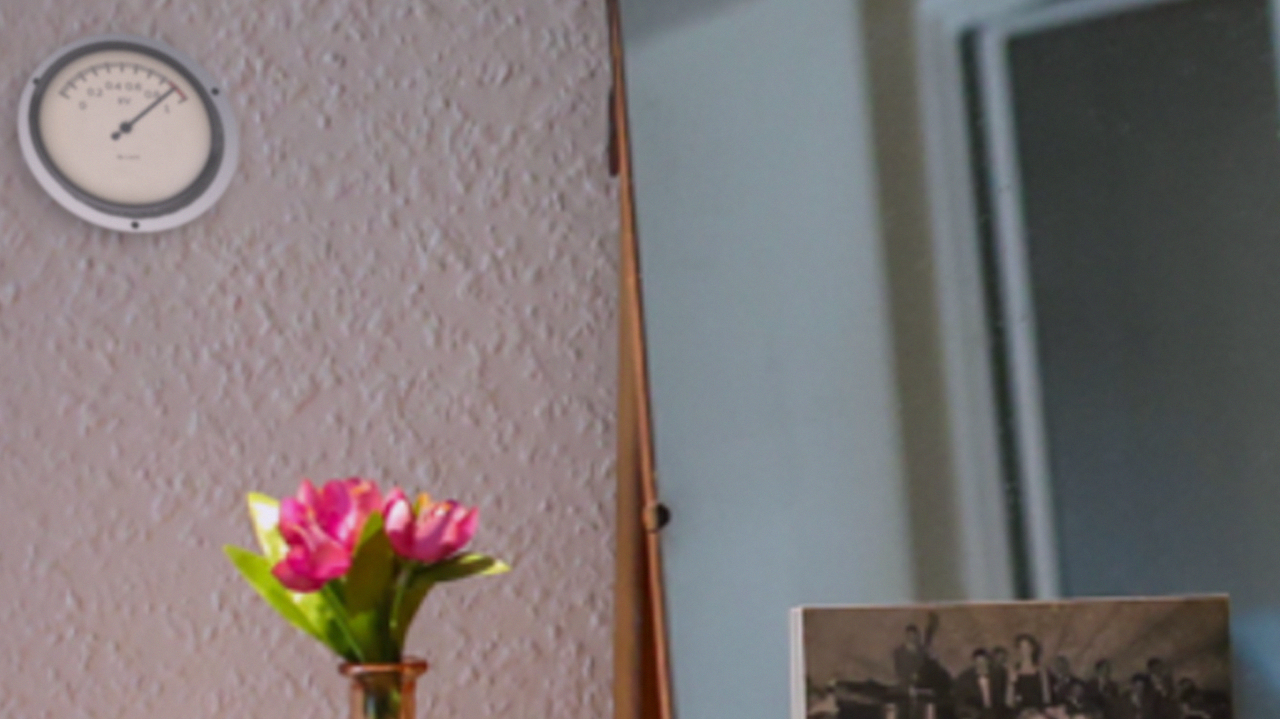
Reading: 0.9 (kV)
